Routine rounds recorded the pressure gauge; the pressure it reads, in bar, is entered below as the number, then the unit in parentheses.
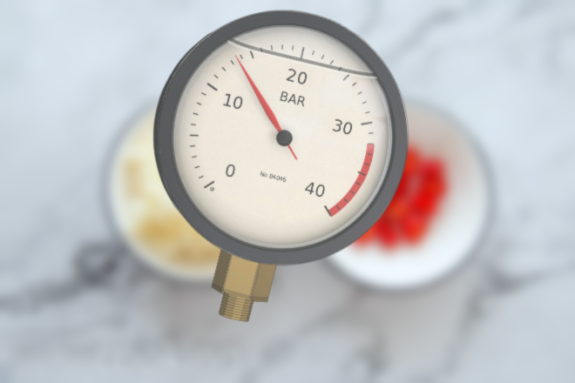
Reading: 13.5 (bar)
